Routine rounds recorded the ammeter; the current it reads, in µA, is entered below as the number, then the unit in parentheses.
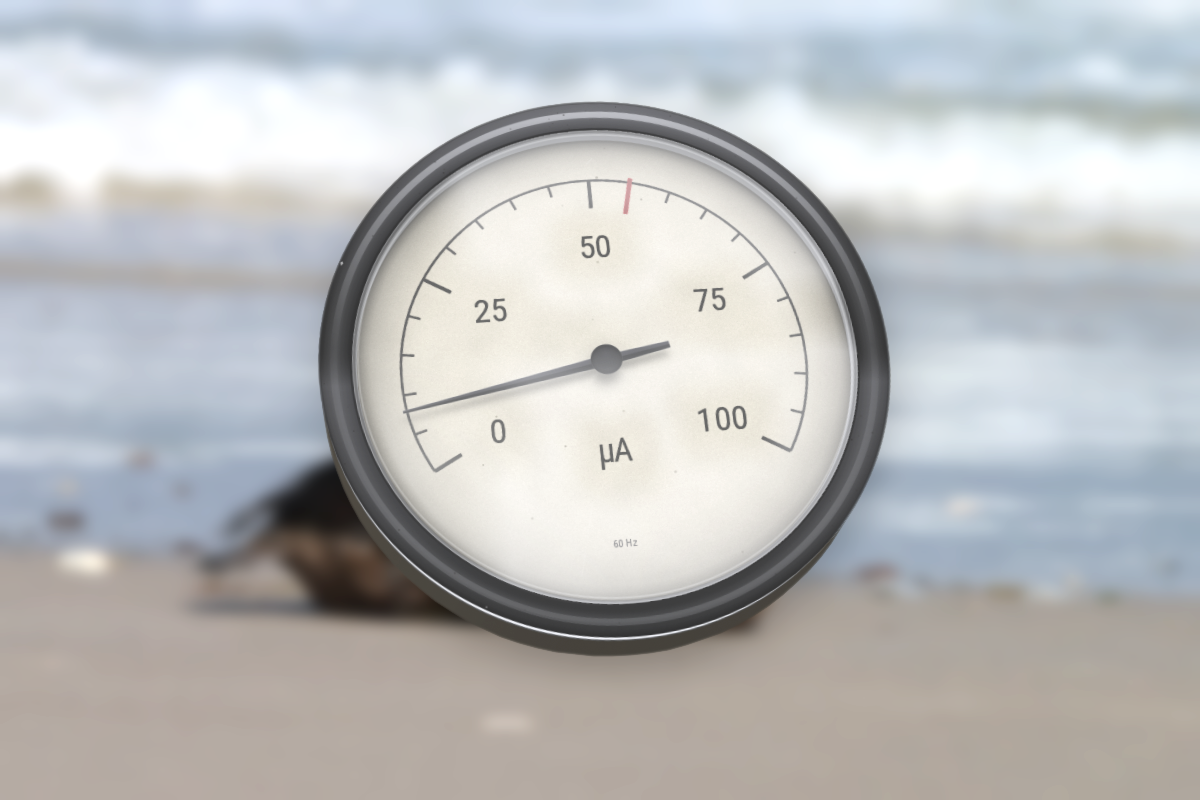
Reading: 7.5 (µA)
